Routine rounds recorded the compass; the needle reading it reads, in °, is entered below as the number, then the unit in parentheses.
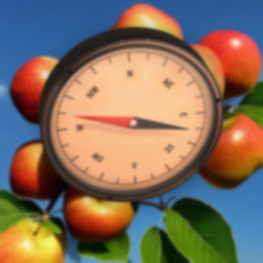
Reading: 285 (°)
